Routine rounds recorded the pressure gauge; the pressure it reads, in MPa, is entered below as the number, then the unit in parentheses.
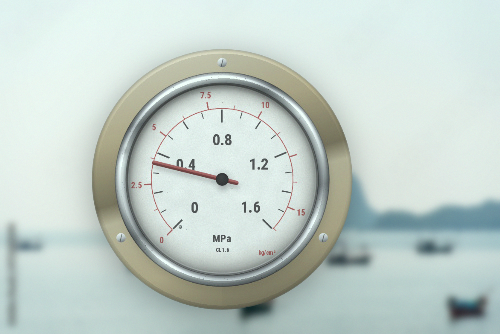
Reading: 0.35 (MPa)
